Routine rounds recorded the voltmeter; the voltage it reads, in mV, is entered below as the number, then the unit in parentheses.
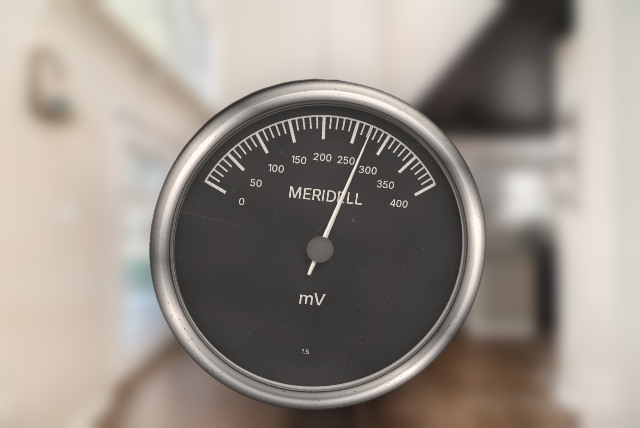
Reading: 270 (mV)
